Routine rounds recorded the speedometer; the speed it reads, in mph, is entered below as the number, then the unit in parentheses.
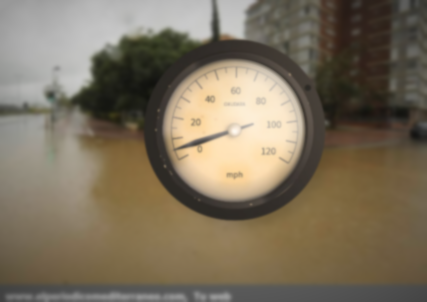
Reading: 5 (mph)
